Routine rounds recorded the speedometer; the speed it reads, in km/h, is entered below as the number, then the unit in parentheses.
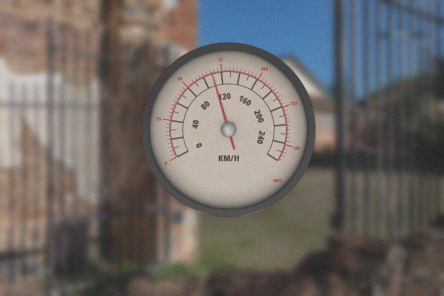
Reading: 110 (km/h)
